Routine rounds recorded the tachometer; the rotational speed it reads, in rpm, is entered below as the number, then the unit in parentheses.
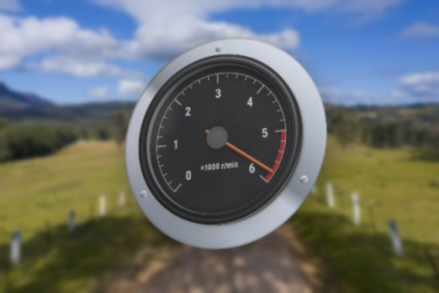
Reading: 5800 (rpm)
